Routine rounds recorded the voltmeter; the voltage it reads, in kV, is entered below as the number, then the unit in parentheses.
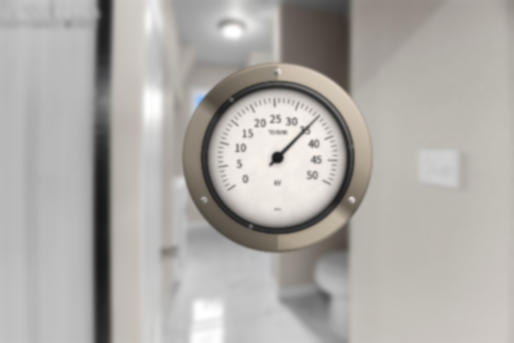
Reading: 35 (kV)
